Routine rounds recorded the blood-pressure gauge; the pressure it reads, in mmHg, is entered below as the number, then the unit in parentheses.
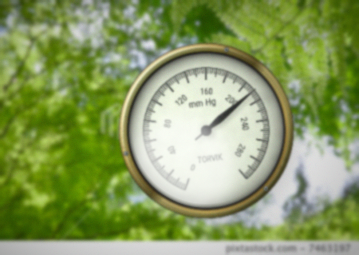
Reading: 210 (mmHg)
